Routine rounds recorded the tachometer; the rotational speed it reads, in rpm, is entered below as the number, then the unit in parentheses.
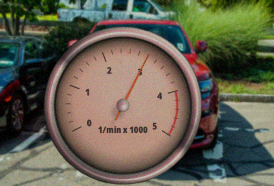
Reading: 3000 (rpm)
